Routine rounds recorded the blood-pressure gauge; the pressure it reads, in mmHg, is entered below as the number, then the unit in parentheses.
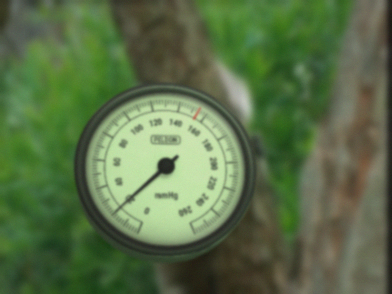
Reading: 20 (mmHg)
